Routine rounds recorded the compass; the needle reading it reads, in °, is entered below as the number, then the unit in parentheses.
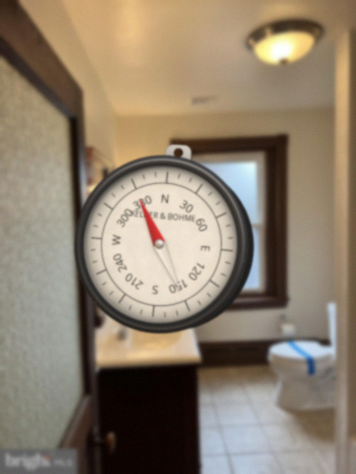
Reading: 330 (°)
